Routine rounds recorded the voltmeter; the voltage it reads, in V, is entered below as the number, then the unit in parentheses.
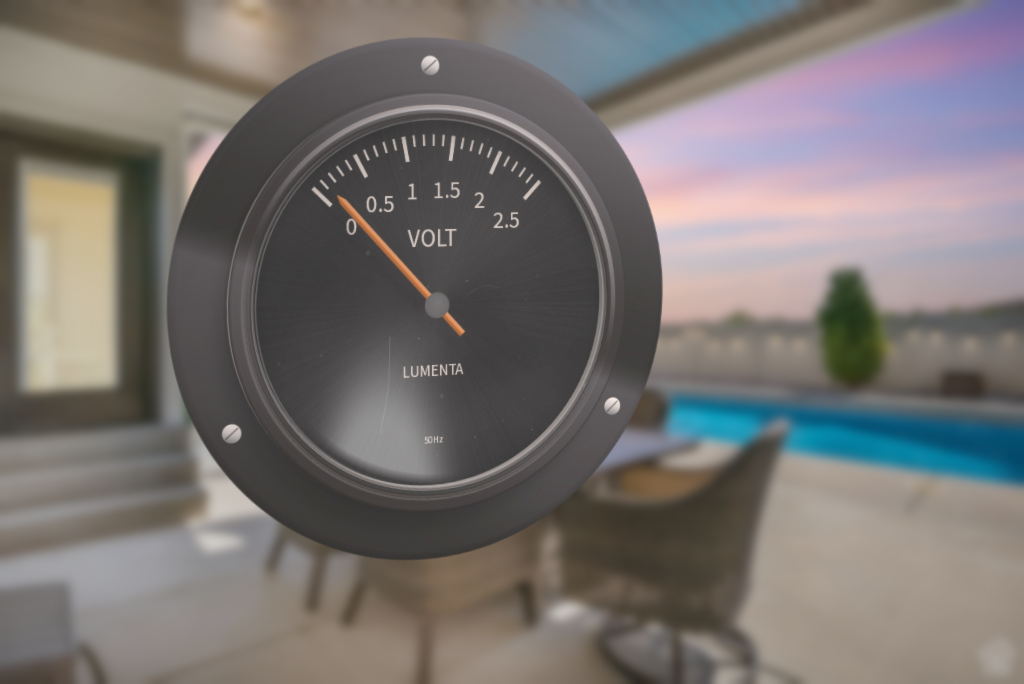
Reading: 0.1 (V)
